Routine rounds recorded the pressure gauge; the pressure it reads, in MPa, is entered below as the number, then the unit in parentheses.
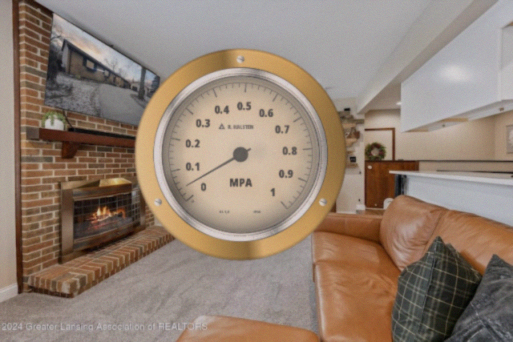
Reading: 0.04 (MPa)
